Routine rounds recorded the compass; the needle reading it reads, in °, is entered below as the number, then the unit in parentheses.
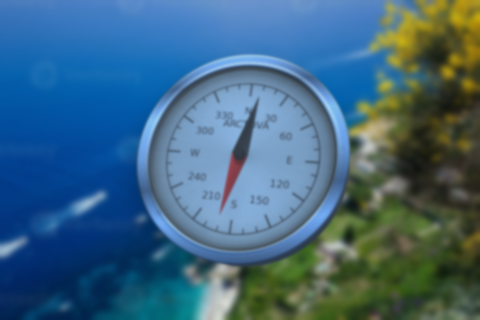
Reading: 190 (°)
